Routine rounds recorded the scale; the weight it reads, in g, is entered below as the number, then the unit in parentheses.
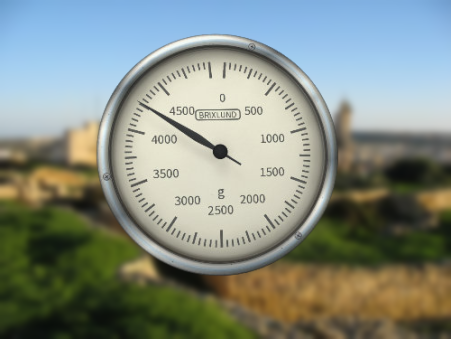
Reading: 4250 (g)
